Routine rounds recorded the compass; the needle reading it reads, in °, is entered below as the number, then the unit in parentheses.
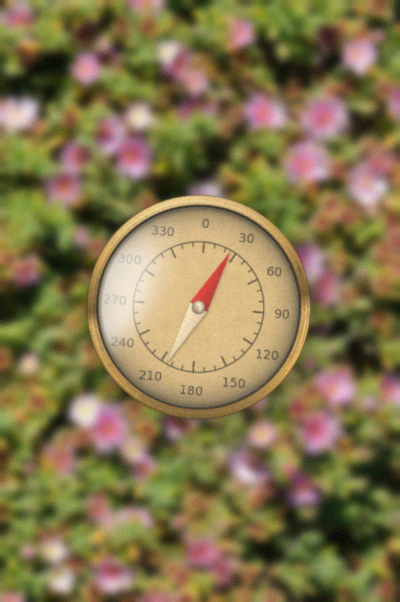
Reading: 25 (°)
